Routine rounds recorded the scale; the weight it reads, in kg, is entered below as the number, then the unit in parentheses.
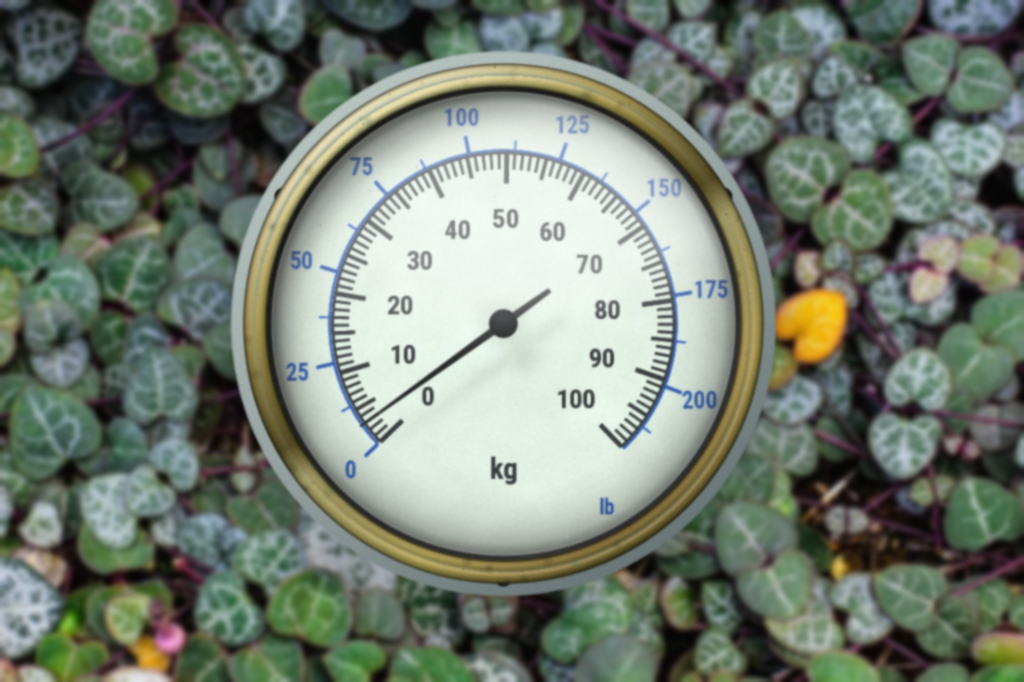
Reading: 3 (kg)
